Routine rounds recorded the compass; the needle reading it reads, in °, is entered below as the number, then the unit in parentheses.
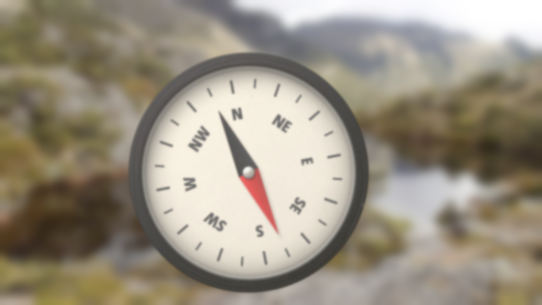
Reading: 165 (°)
